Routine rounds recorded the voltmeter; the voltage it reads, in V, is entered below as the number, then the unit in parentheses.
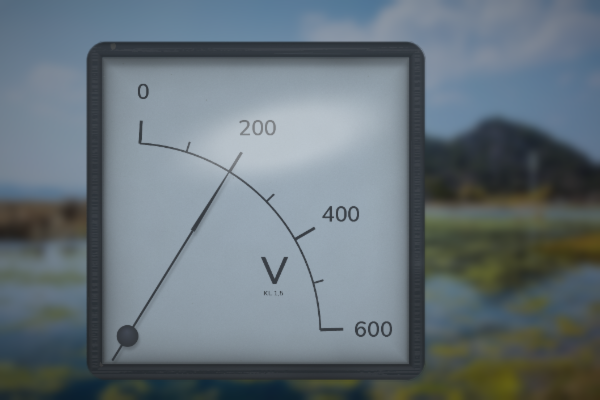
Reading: 200 (V)
